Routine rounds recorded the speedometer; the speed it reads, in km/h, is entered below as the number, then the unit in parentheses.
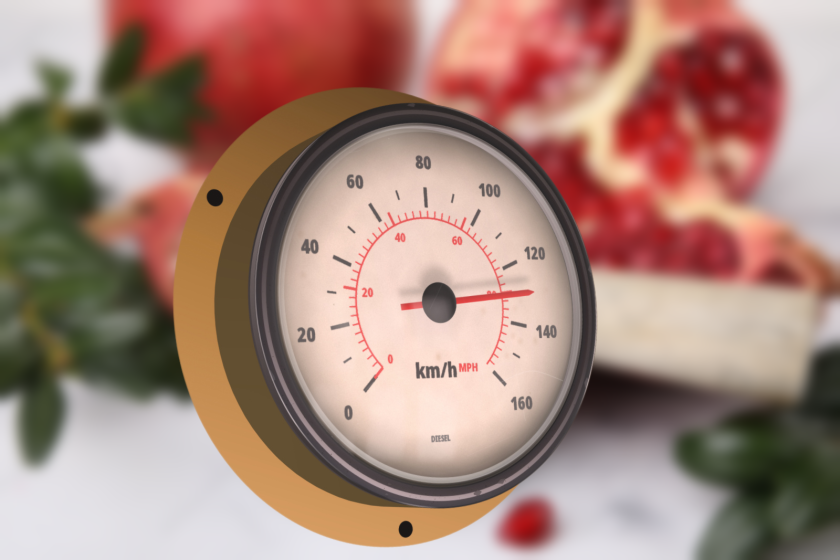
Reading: 130 (km/h)
